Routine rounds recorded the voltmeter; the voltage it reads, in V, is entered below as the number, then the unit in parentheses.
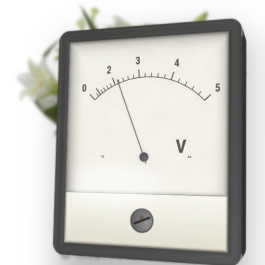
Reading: 2.2 (V)
